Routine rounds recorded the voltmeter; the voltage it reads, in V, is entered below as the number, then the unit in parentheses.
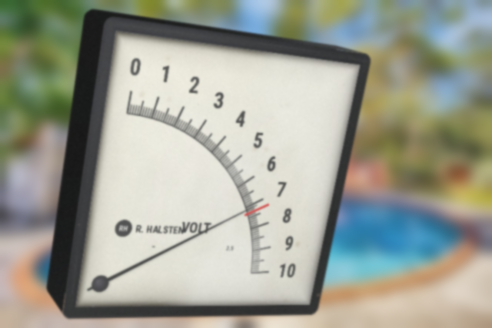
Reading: 7 (V)
